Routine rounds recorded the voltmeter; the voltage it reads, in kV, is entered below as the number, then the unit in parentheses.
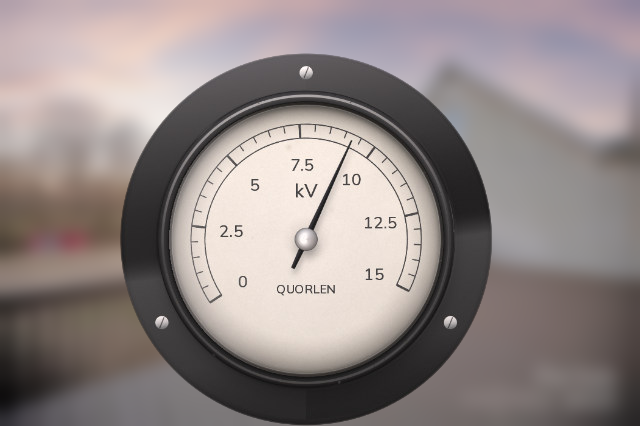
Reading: 9.25 (kV)
